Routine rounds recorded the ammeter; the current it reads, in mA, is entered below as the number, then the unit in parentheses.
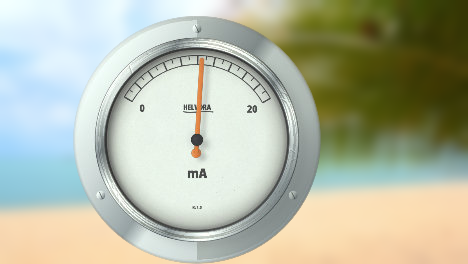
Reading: 10.5 (mA)
